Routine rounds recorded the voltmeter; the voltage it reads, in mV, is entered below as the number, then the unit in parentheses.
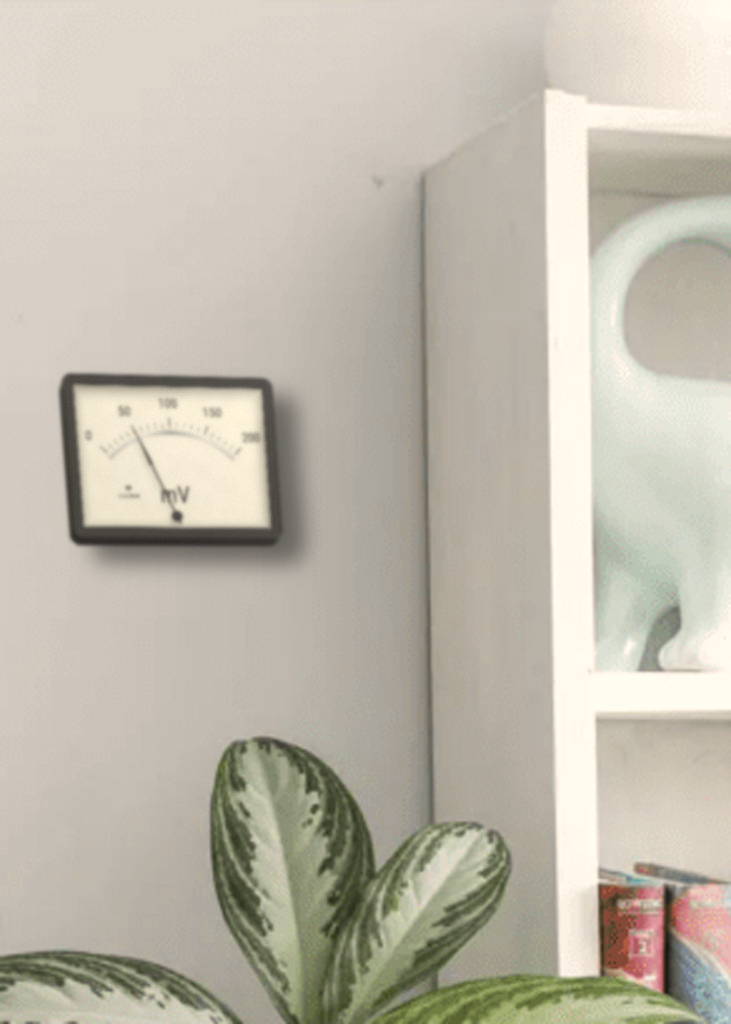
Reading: 50 (mV)
